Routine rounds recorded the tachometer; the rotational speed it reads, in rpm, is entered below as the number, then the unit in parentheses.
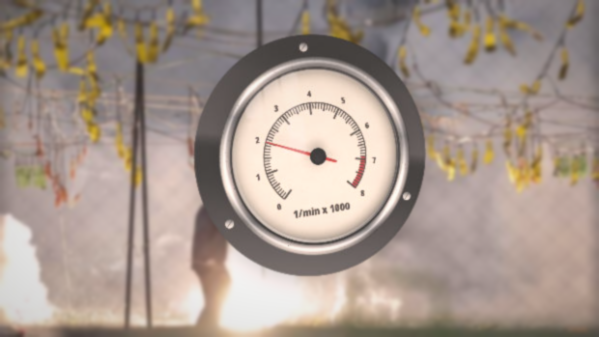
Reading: 2000 (rpm)
